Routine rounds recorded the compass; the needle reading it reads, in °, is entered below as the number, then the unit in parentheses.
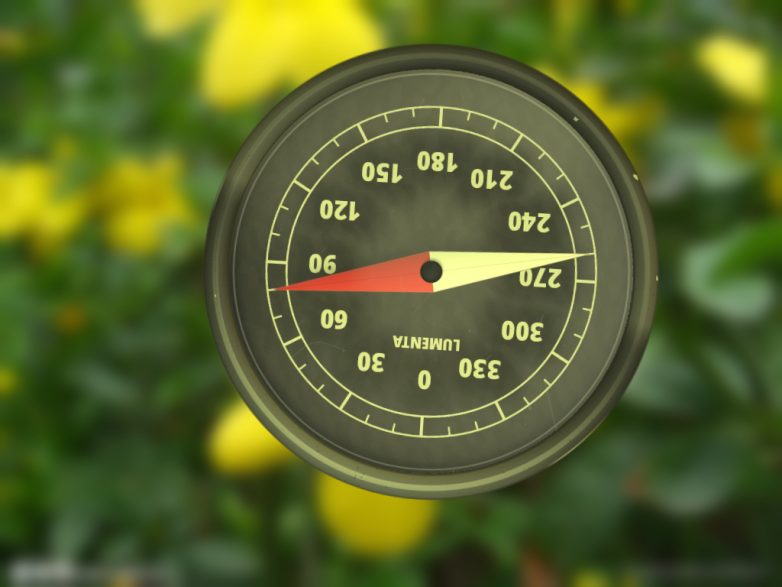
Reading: 80 (°)
